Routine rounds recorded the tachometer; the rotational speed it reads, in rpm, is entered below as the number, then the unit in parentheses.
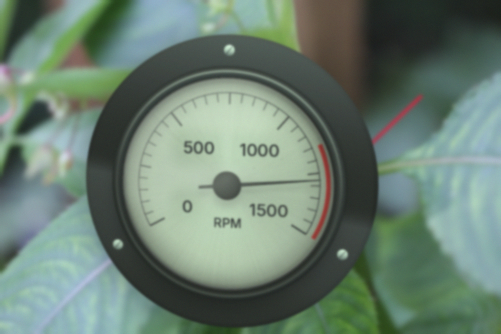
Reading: 1275 (rpm)
